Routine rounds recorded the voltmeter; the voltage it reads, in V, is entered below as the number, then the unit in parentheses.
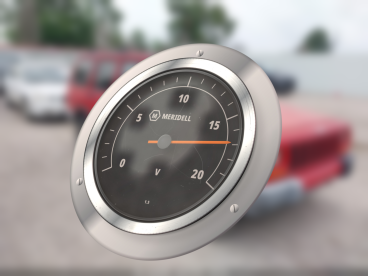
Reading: 17 (V)
